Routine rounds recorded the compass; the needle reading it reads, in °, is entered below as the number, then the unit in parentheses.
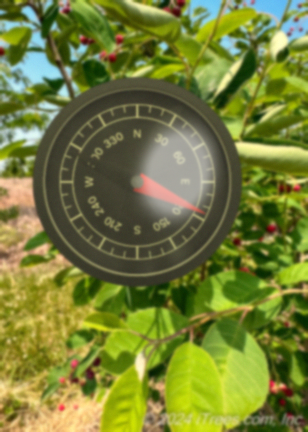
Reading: 115 (°)
